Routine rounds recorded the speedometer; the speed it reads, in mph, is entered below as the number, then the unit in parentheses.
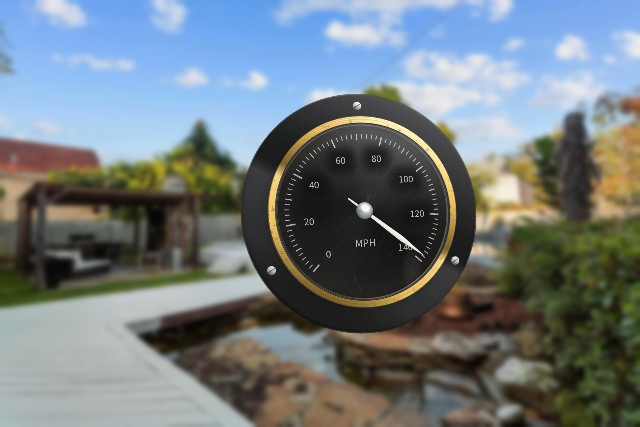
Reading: 138 (mph)
